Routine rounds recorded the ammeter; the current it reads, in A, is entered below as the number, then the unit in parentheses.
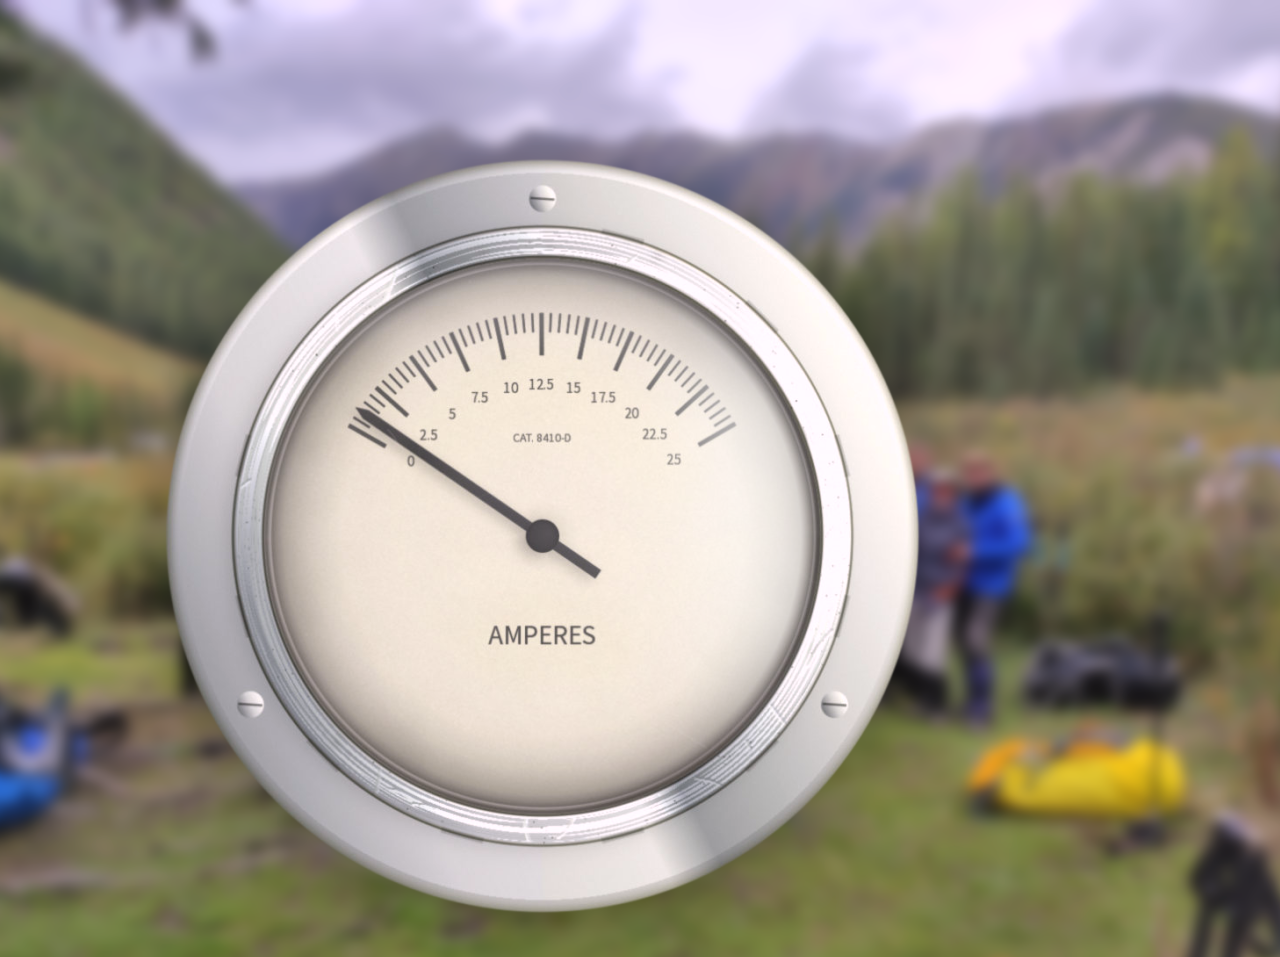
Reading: 1 (A)
